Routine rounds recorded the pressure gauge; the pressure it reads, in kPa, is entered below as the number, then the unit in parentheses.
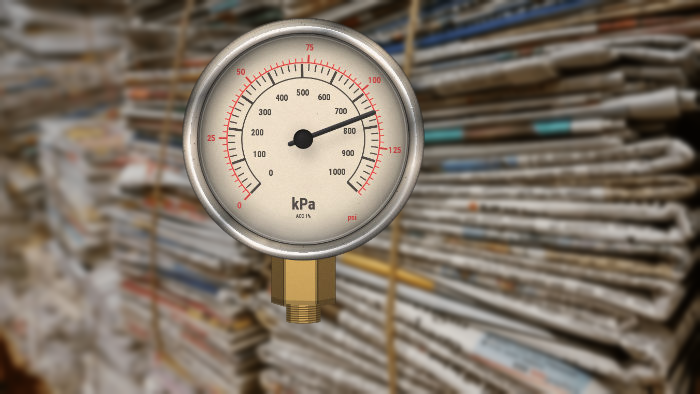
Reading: 760 (kPa)
